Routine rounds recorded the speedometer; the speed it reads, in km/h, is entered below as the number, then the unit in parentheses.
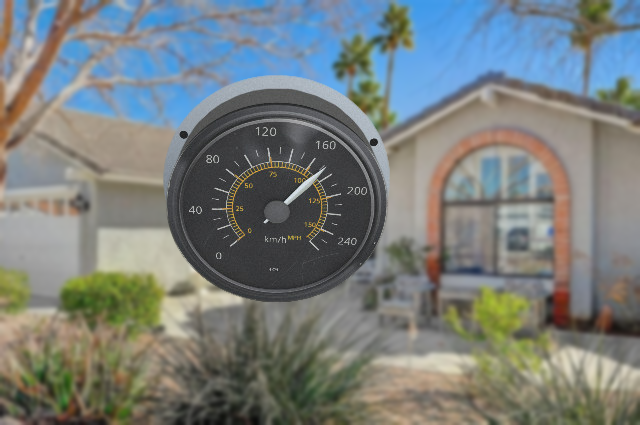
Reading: 170 (km/h)
